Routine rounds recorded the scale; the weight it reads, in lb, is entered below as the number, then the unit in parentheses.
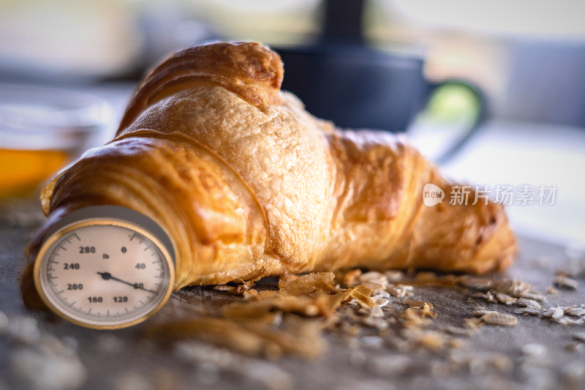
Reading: 80 (lb)
